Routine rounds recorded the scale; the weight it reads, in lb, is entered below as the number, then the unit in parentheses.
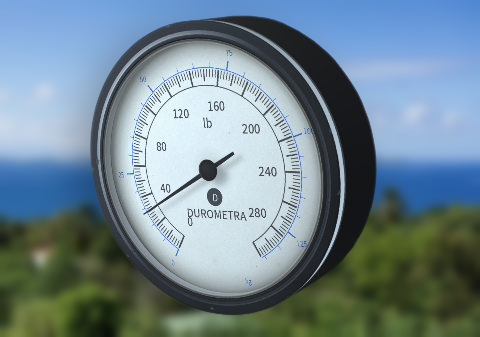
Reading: 30 (lb)
